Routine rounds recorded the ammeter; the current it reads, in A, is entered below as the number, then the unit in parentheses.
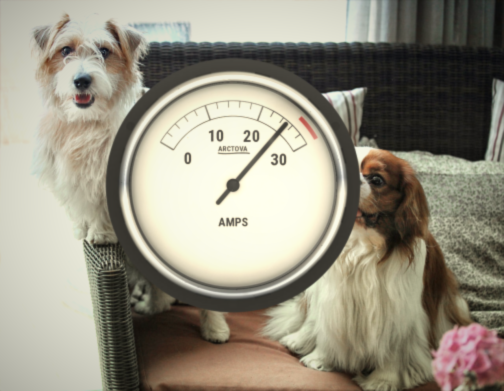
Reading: 25 (A)
